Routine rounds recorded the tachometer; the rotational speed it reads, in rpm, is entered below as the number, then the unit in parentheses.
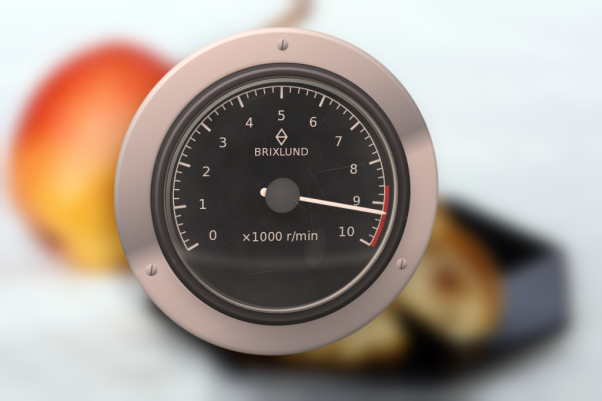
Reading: 9200 (rpm)
